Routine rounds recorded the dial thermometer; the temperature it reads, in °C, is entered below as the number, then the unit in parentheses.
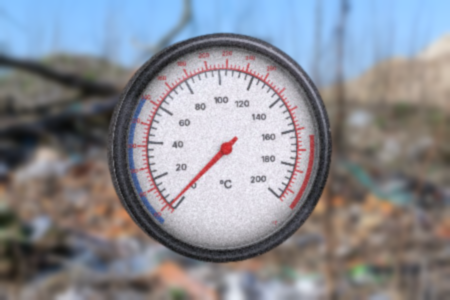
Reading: 4 (°C)
